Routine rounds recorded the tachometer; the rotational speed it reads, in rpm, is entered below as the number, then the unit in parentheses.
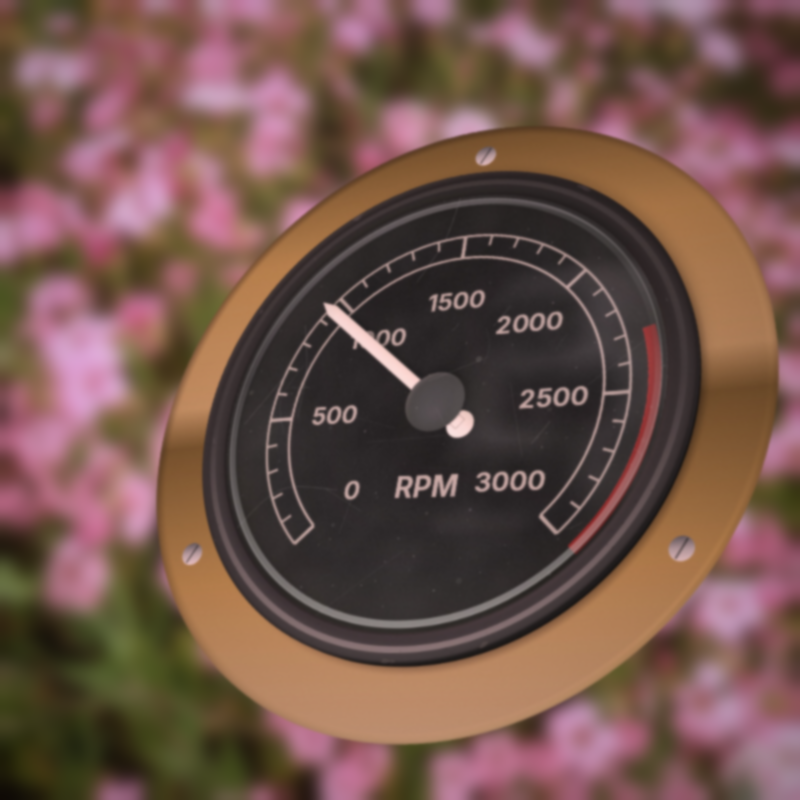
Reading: 950 (rpm)
